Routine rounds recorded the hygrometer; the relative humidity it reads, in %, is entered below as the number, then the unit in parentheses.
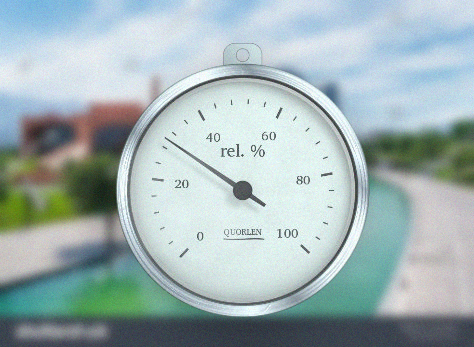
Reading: 30 (%)
